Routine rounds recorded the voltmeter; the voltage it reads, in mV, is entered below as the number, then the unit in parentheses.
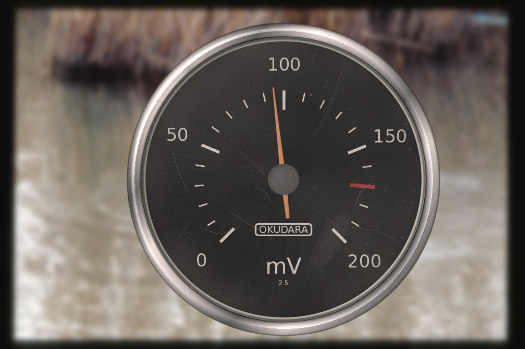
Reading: 95 (mV)
